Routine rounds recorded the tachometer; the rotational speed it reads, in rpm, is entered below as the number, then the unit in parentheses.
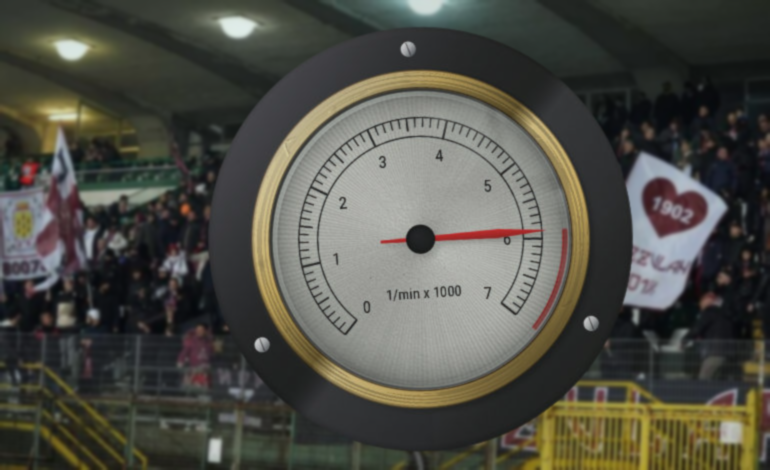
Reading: 5900 (rpm)
